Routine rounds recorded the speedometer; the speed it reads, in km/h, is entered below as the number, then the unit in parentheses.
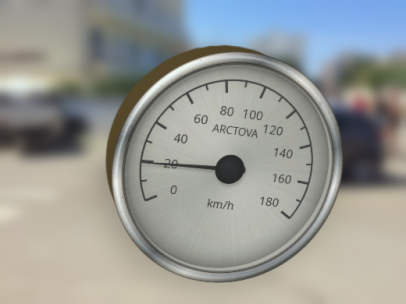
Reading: 20 (km/h)
